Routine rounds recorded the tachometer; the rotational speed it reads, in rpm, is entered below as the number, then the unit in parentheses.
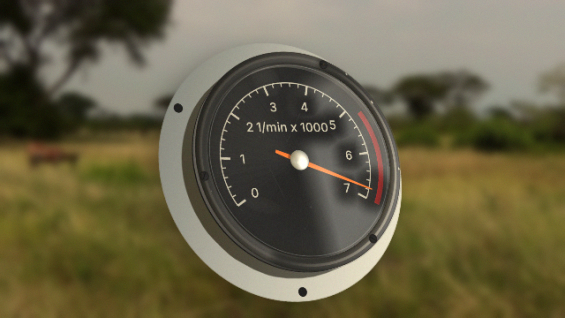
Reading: 6800 (rpm)
